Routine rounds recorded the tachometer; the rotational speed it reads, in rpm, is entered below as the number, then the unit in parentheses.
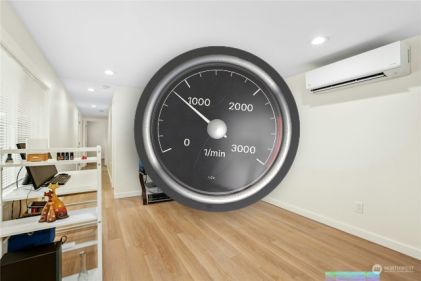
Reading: 800 (rpm)
